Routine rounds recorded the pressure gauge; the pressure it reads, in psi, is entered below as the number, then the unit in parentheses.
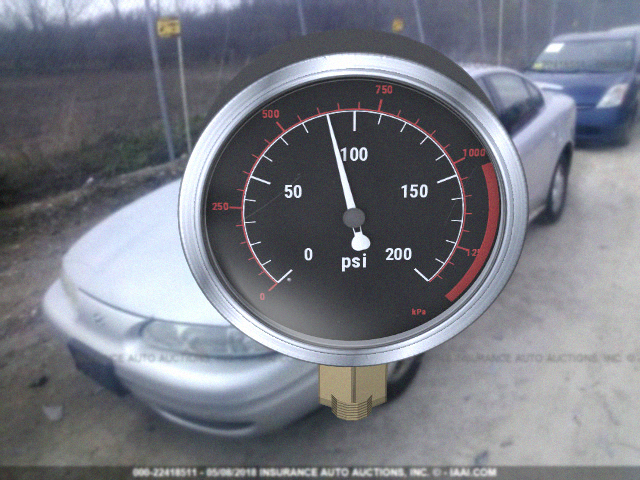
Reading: 90 (psi)
